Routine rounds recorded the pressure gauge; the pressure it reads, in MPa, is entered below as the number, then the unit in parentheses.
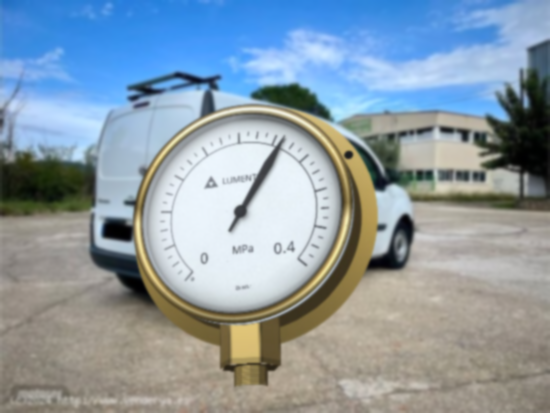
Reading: 0.25 (MPa)
